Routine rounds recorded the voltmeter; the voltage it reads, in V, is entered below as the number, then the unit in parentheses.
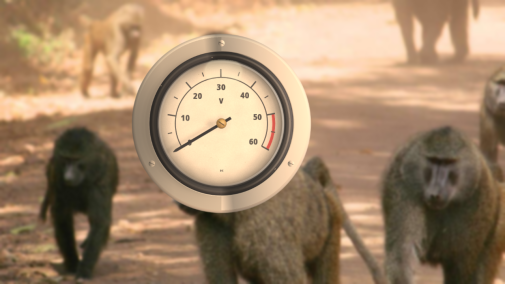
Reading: 0 (V)
